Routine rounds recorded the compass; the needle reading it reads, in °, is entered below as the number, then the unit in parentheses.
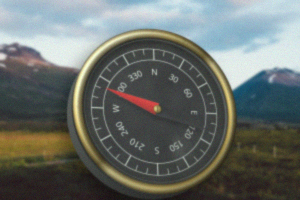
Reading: 290 (°)
